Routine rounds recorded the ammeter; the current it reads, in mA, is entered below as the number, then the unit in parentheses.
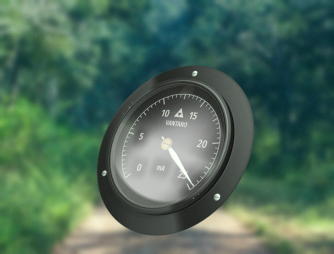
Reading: 24.5 (mA)
